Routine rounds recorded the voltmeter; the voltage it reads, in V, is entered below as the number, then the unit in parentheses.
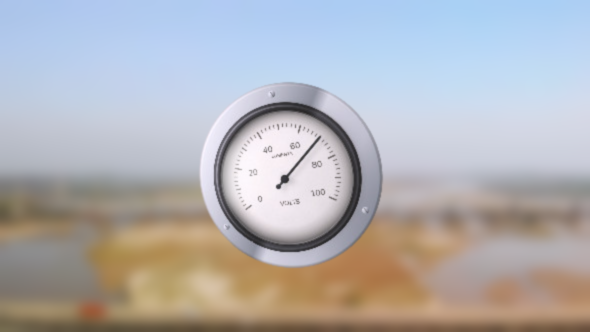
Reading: 70 (V)
